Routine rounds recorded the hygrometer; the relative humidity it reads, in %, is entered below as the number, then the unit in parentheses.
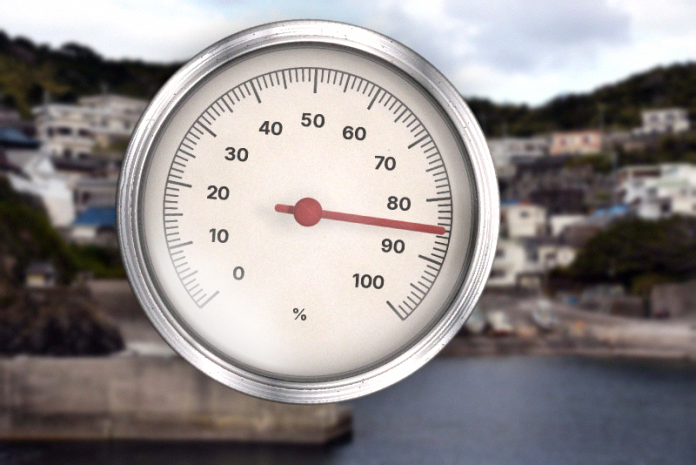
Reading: 85 (%)
